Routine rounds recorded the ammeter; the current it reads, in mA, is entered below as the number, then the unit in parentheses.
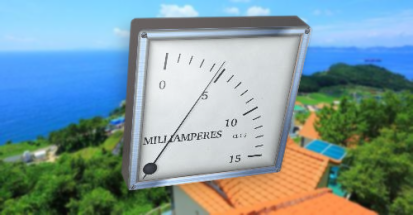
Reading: 4.5 (mA)
